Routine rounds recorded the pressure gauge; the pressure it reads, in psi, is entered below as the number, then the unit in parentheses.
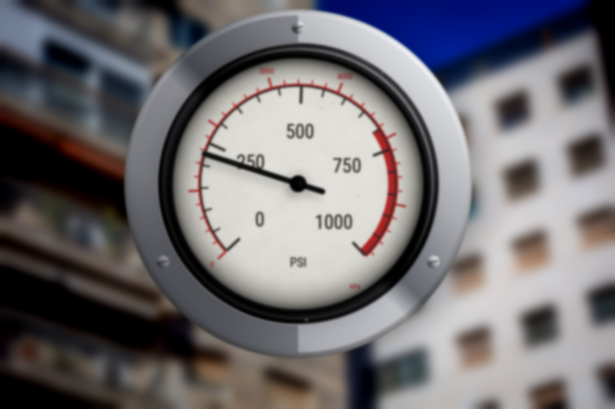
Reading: 225 (psi)
